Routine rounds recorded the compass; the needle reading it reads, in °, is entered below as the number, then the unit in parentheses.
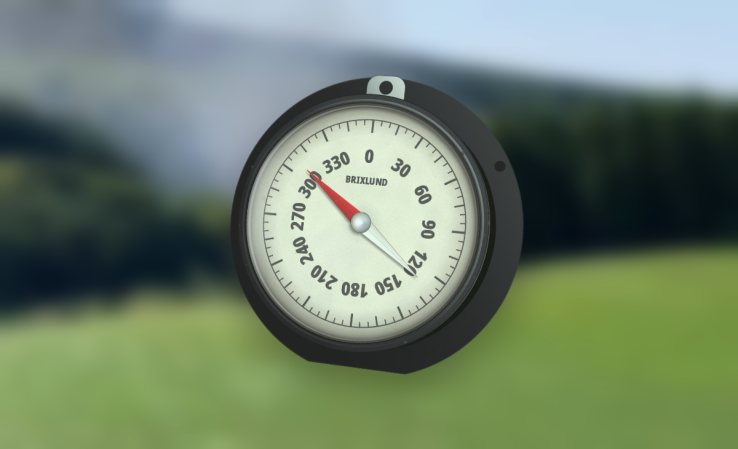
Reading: 307.5 (°)
